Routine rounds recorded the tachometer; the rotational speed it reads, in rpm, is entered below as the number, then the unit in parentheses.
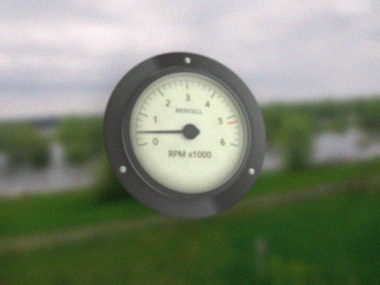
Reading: 400 (rpm)
